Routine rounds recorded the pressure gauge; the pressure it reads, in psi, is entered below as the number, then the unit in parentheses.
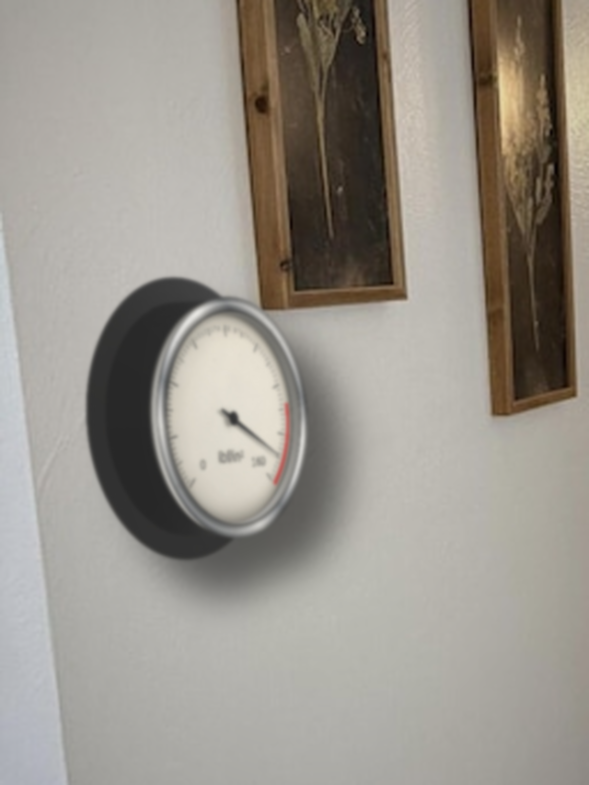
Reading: 150 (psi)
